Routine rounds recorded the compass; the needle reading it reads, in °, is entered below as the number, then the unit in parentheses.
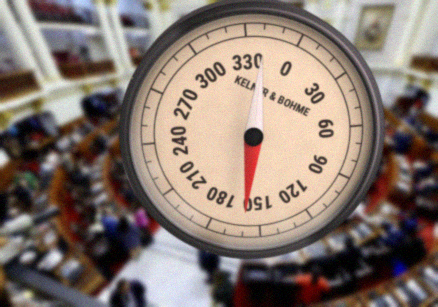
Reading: 160 (°)
